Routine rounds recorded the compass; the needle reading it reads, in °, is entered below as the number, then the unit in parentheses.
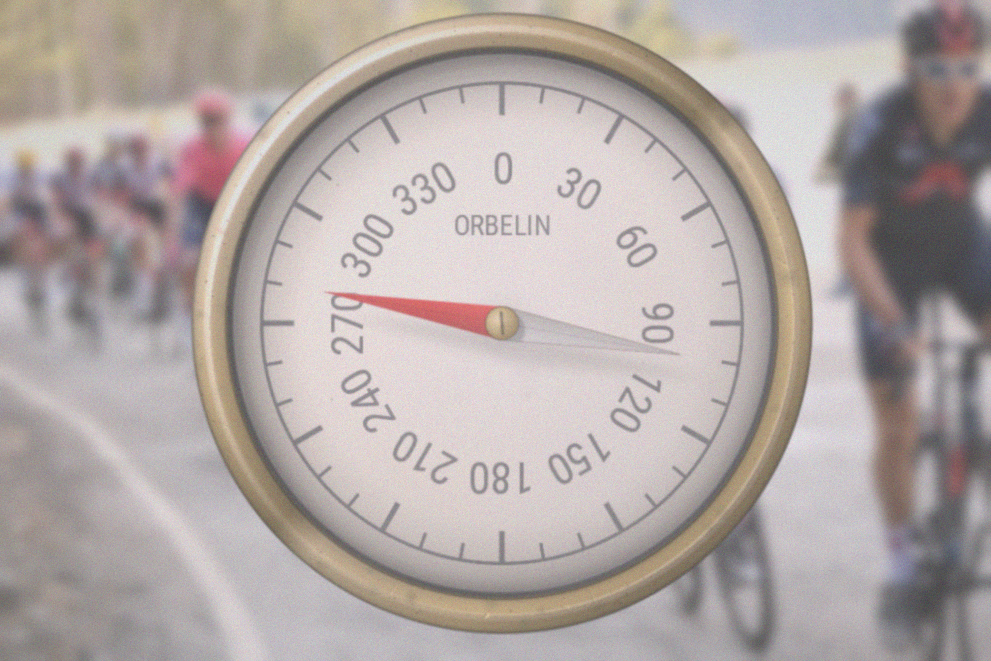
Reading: 280 (°)
